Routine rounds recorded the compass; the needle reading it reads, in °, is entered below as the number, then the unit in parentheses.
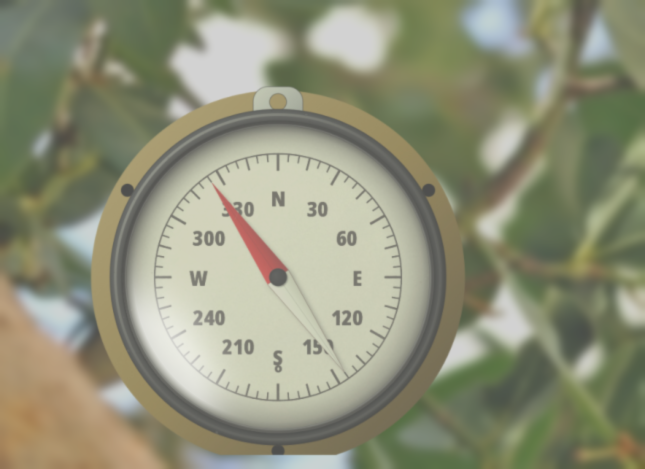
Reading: 325 (°)
